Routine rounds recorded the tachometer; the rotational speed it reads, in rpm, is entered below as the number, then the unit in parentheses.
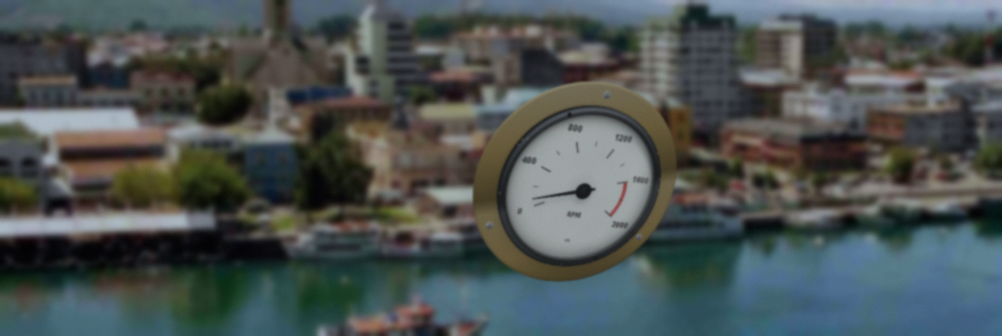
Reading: 100 (rpm)
